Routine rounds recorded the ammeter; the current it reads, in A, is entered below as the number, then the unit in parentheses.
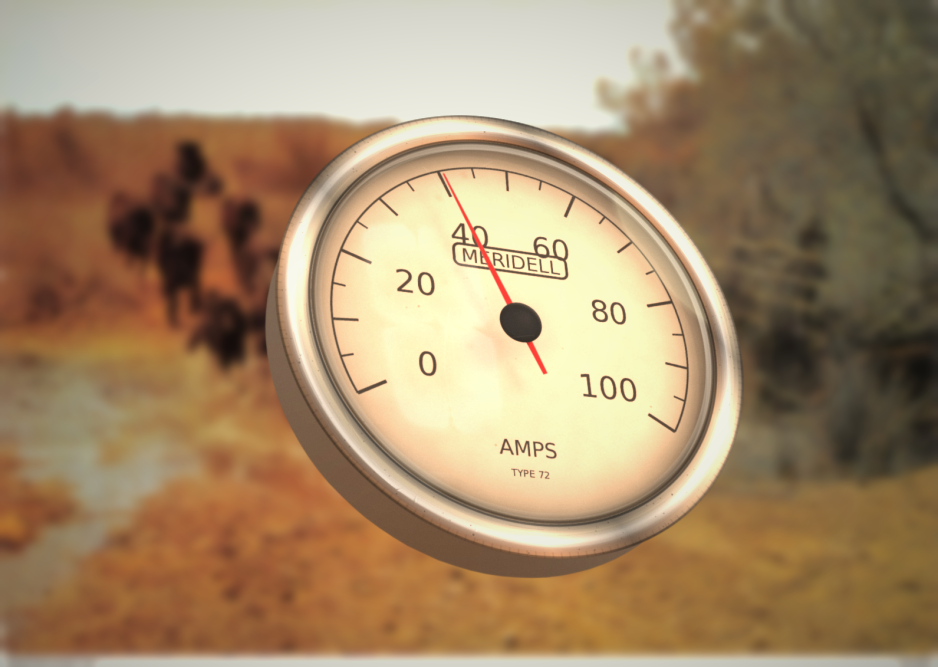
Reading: 40 (A)
